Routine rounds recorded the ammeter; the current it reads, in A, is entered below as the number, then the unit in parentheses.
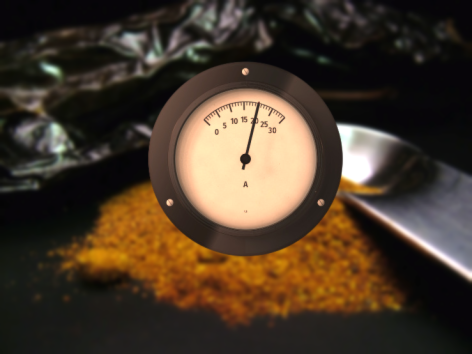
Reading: 20 (A)
